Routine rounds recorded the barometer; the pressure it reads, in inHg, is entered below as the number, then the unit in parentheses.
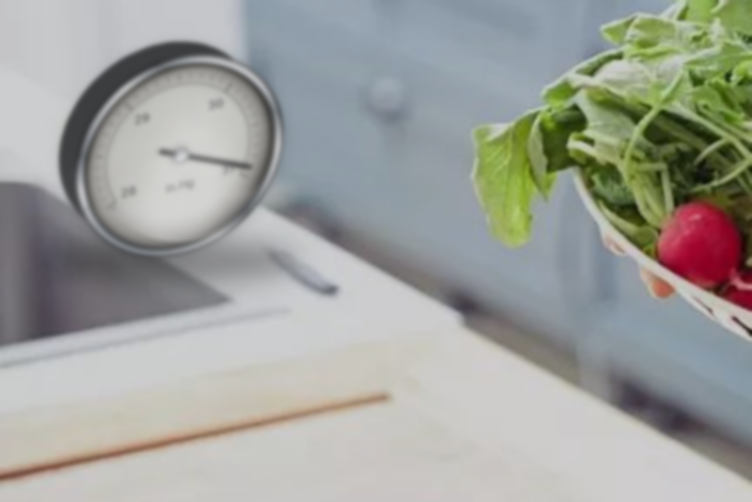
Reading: 30.9 (inHg)
